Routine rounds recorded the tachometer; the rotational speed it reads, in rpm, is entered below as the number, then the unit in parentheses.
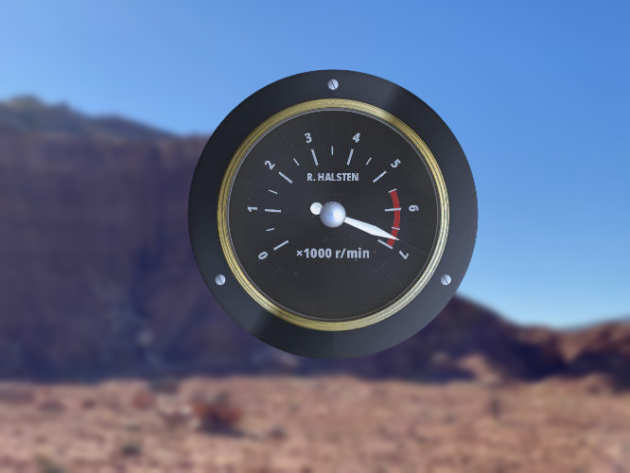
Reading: 6750 (rpm)
